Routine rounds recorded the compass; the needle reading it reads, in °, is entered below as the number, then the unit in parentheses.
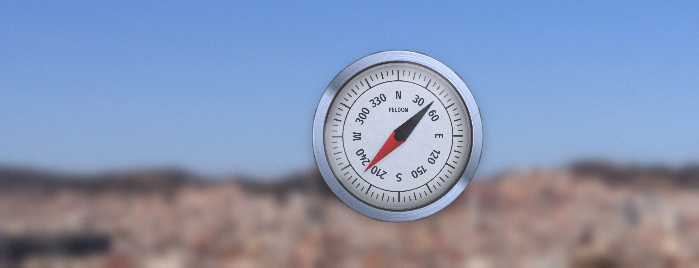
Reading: 225 (°)
